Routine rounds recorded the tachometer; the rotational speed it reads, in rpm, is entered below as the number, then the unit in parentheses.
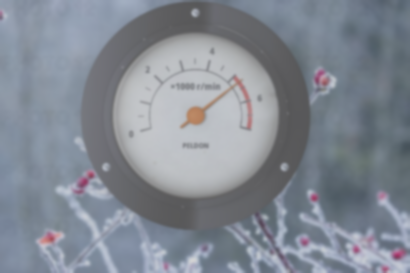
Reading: 5250 (rpm)
